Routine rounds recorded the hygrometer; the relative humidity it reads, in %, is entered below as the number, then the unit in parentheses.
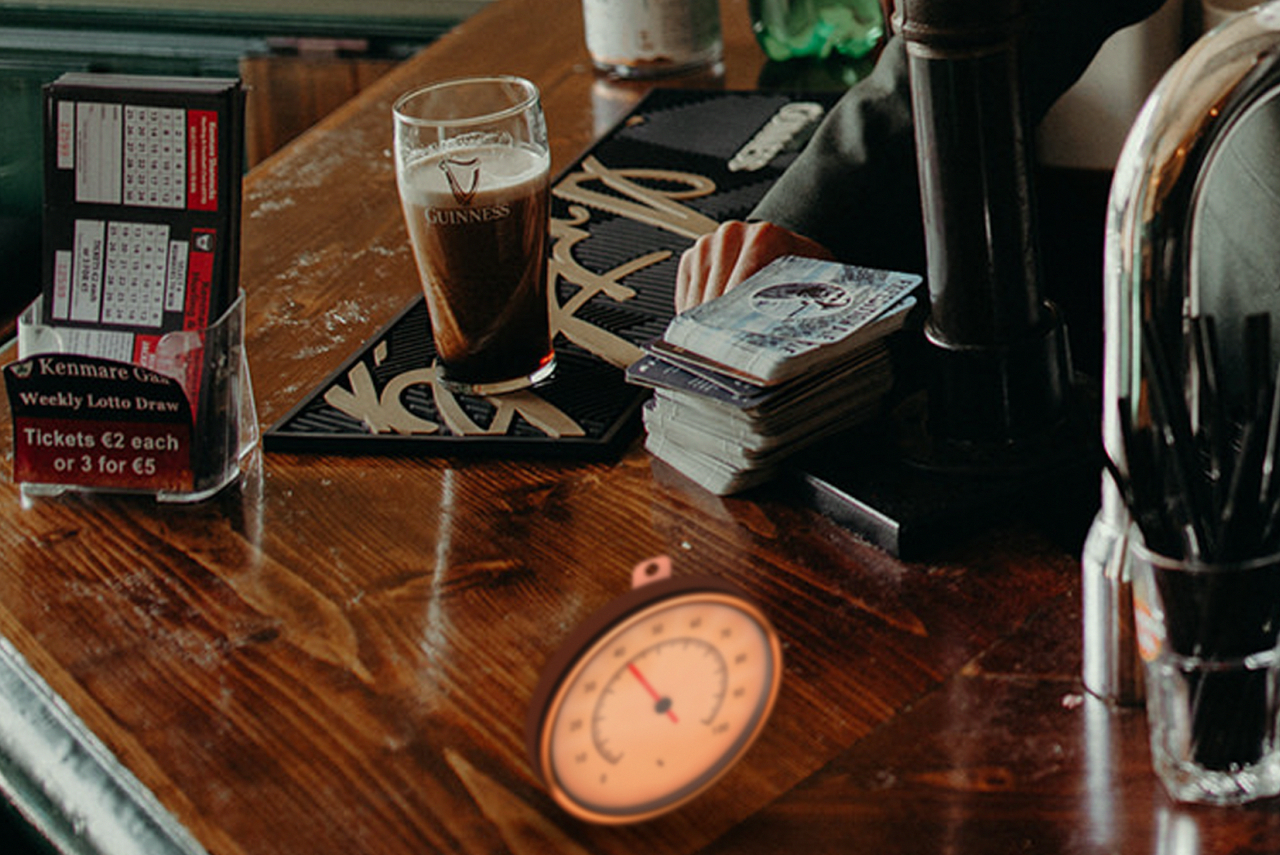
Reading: 40 (%)
